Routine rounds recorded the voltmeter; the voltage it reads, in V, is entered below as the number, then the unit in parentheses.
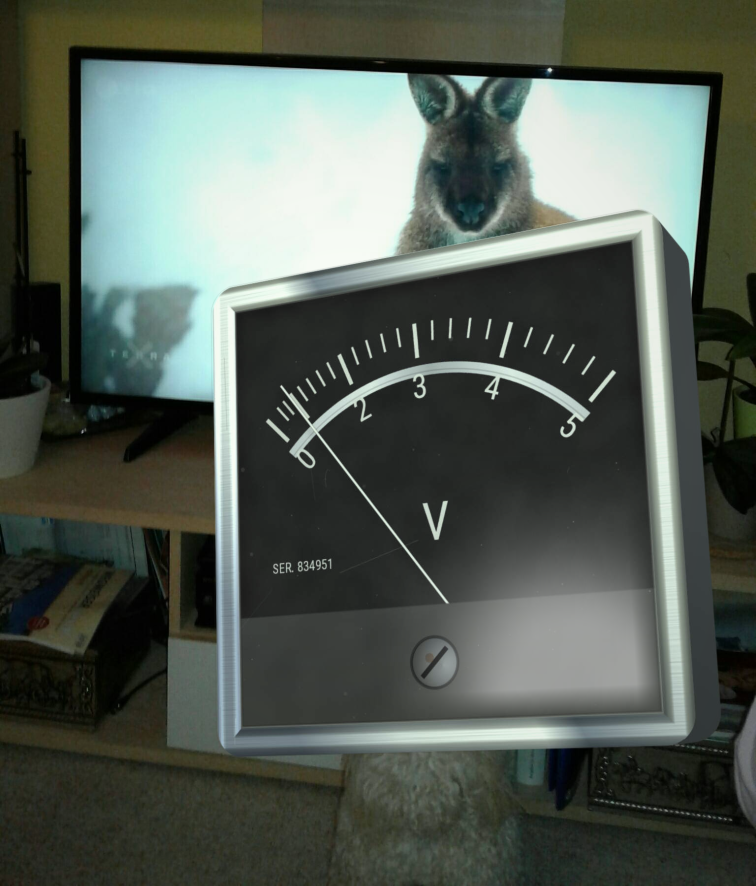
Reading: 1 (V)
